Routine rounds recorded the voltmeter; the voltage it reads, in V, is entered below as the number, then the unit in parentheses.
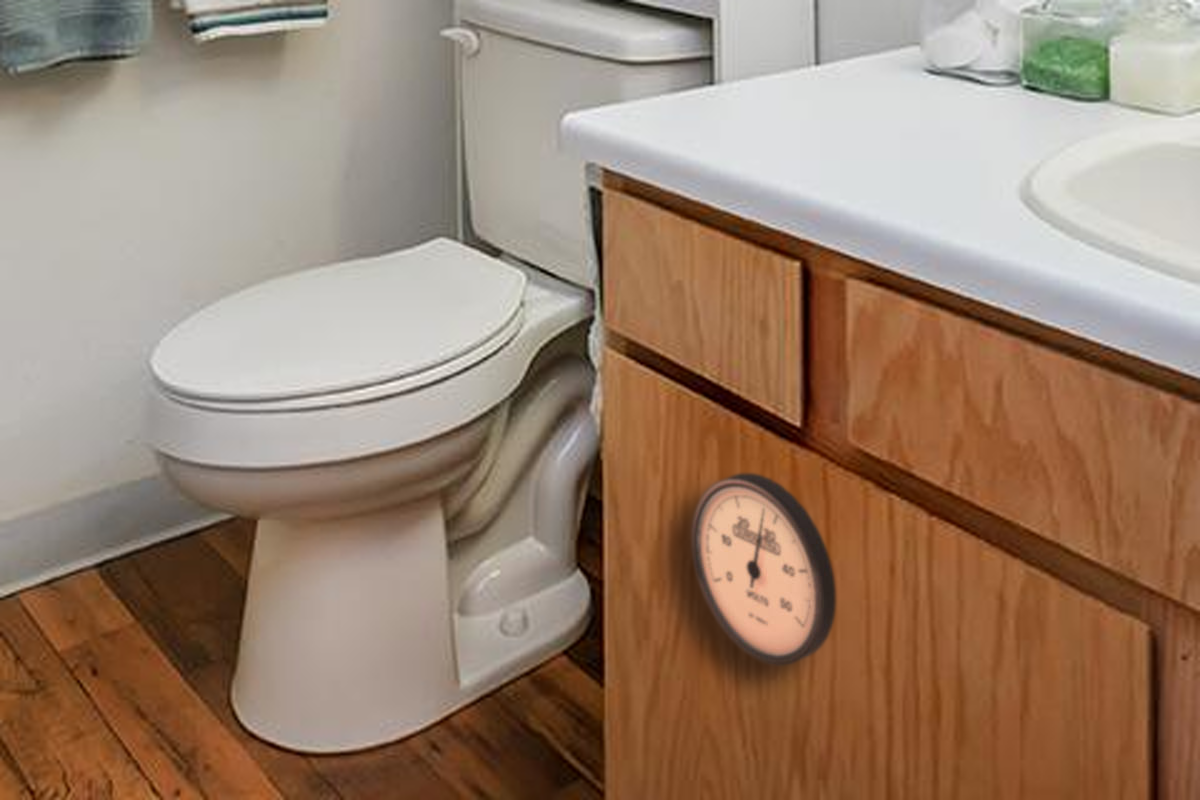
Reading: 27.5 (V)
